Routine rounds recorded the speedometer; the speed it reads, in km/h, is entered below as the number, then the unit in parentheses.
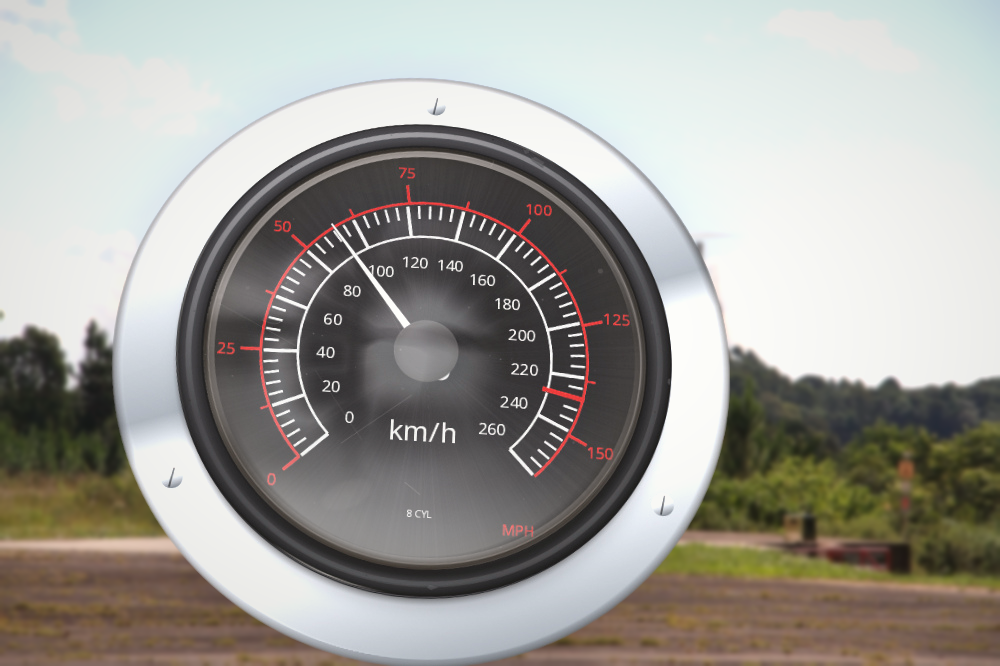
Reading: 92 (km/h)
